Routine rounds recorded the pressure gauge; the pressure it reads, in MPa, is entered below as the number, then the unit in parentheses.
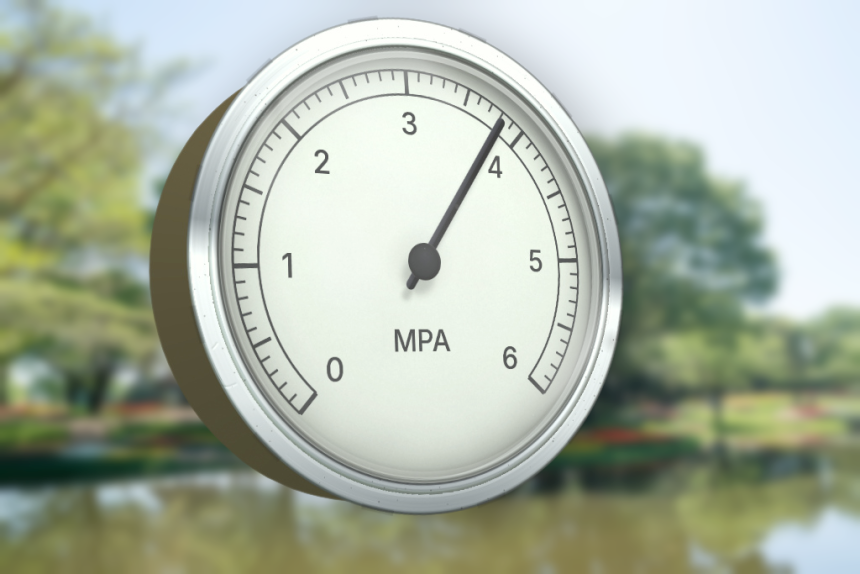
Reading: 3.8 (MPa)
